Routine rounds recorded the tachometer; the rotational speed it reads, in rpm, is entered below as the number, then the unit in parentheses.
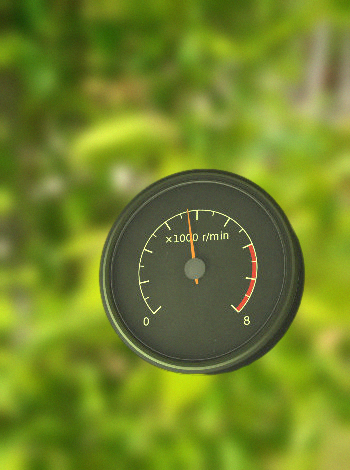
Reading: 3750 (rpm)
